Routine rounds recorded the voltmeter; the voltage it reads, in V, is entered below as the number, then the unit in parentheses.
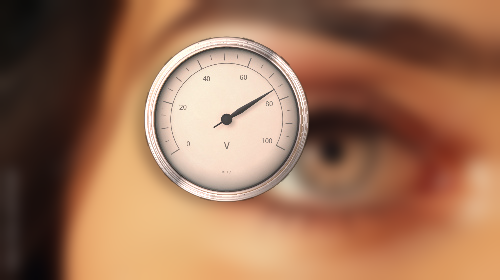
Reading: 75 (V)
